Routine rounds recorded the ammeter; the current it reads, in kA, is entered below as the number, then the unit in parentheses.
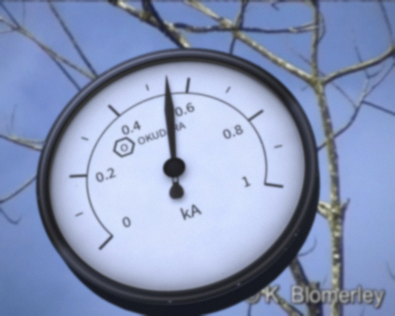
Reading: 0.55 (kA)
